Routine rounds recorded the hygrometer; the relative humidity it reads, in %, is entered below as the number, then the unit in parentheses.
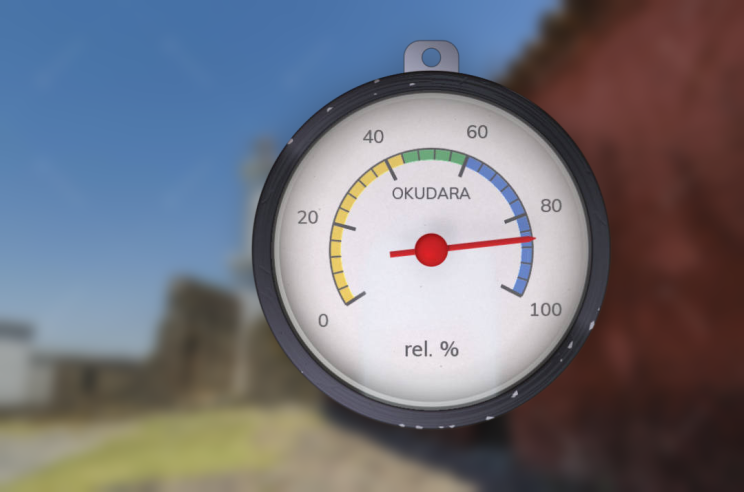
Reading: 86 (%)
